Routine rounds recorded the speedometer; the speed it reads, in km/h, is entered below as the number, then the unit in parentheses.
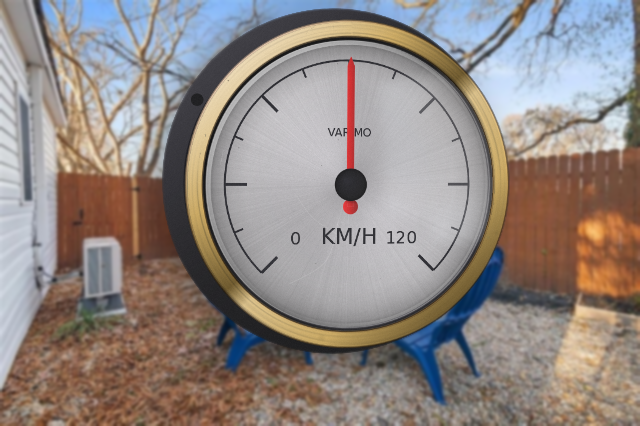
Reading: 60 (km/h)
